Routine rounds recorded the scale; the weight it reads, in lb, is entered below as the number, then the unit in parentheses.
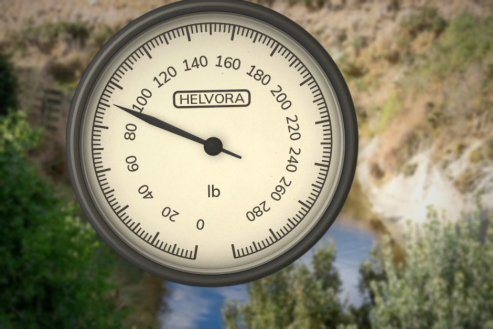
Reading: 92 (lb)
